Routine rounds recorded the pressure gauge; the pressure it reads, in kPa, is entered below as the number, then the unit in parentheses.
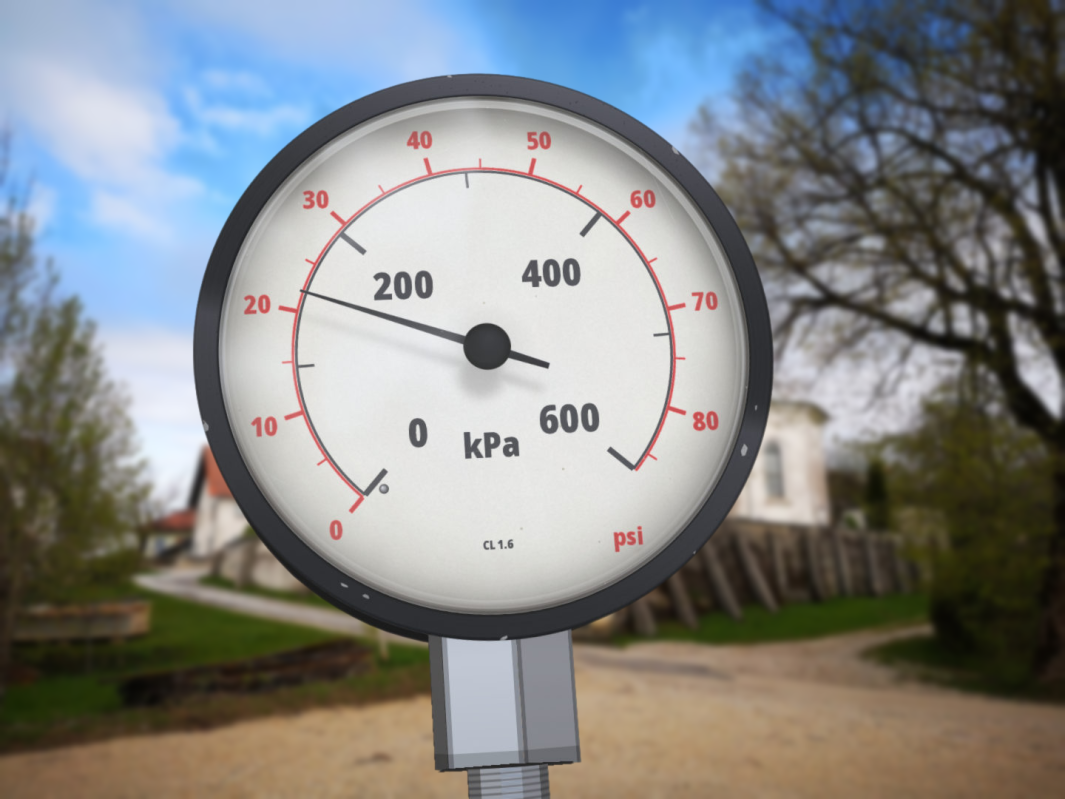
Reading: 150 (kPa)
